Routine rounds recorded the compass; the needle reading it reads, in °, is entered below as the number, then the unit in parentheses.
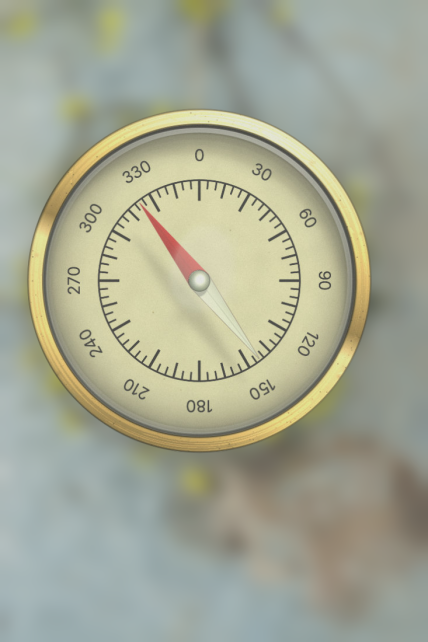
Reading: 322.5 (°)
